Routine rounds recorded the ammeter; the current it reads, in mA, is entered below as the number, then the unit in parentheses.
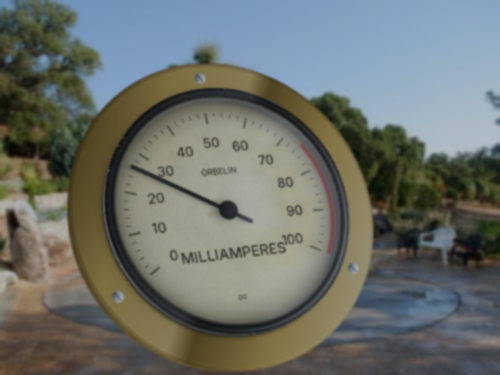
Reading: 26 (mA)
